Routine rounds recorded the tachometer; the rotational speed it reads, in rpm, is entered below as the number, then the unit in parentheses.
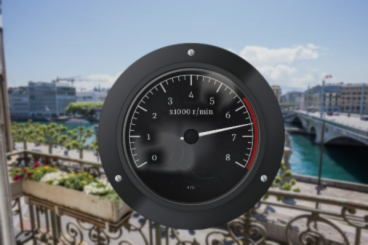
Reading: 6600 (rpm)
